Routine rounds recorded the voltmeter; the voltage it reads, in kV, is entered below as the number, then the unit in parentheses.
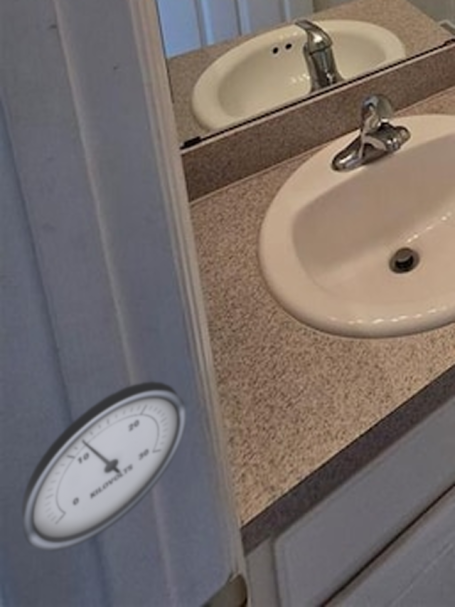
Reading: 12 (kV)
